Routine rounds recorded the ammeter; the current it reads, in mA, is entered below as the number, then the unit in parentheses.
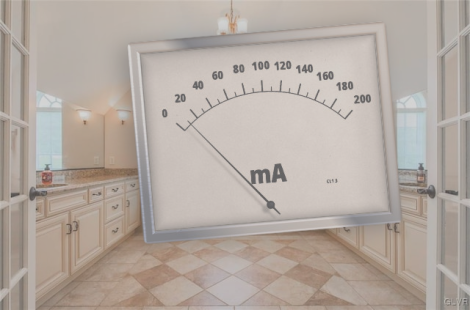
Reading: 10 (mA)
